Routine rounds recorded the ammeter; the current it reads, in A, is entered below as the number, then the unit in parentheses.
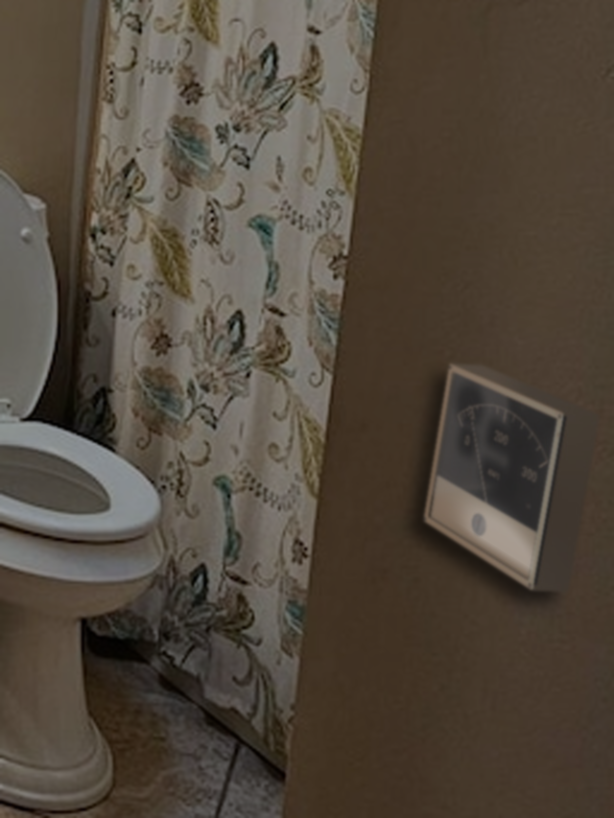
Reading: 100 (A)
